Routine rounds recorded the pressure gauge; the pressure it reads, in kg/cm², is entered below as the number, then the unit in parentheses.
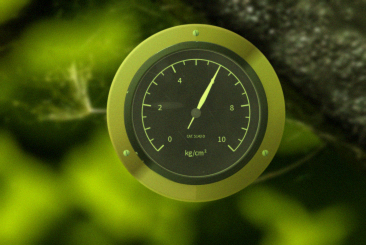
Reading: 6 (kg/cm²)
